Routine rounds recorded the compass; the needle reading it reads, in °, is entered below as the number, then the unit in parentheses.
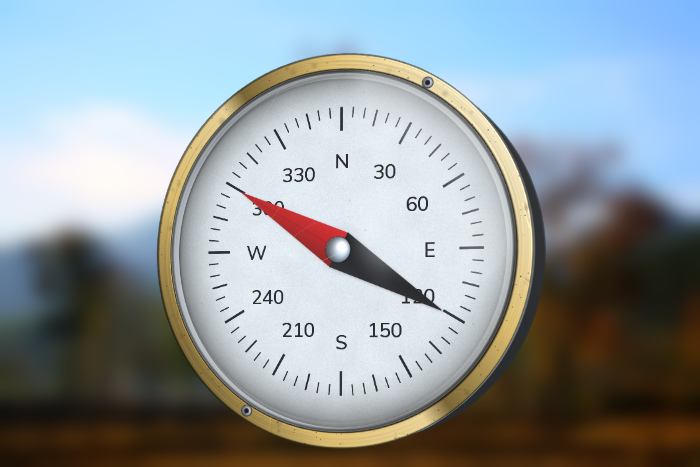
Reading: 300 (°)
